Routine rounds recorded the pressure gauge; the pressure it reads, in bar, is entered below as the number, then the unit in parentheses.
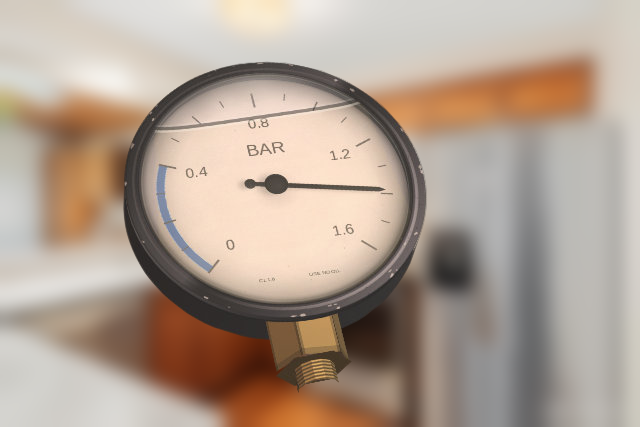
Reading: 1.4 (bar)
